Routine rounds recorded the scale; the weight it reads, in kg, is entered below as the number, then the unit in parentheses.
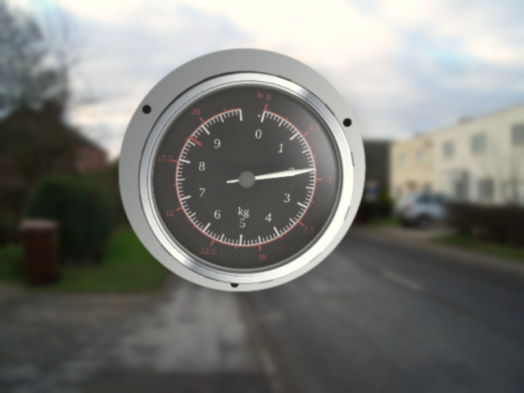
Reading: 2 (kg)
